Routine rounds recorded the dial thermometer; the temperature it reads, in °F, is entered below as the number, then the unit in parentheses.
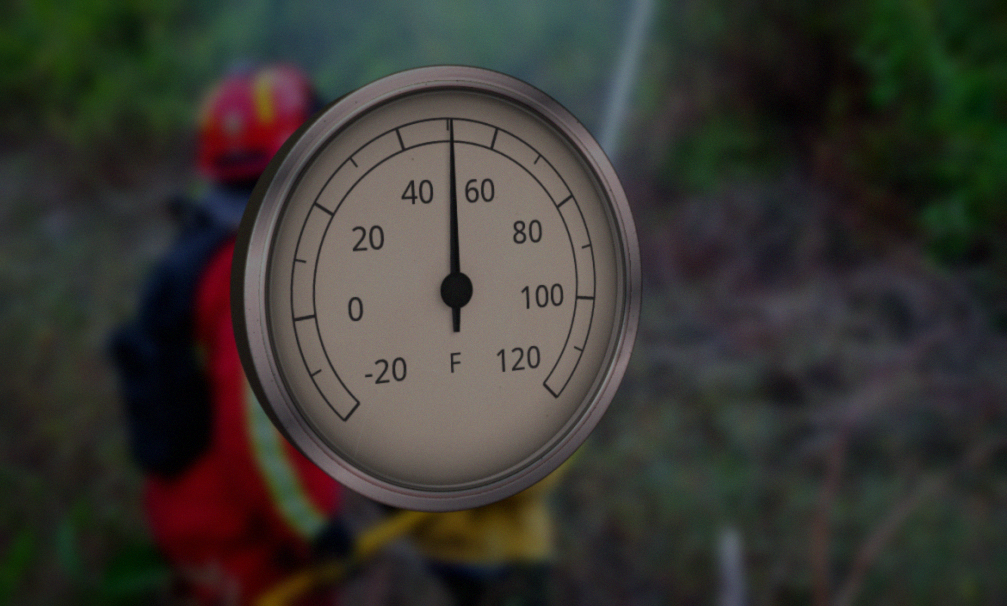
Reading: 50 (°F)
